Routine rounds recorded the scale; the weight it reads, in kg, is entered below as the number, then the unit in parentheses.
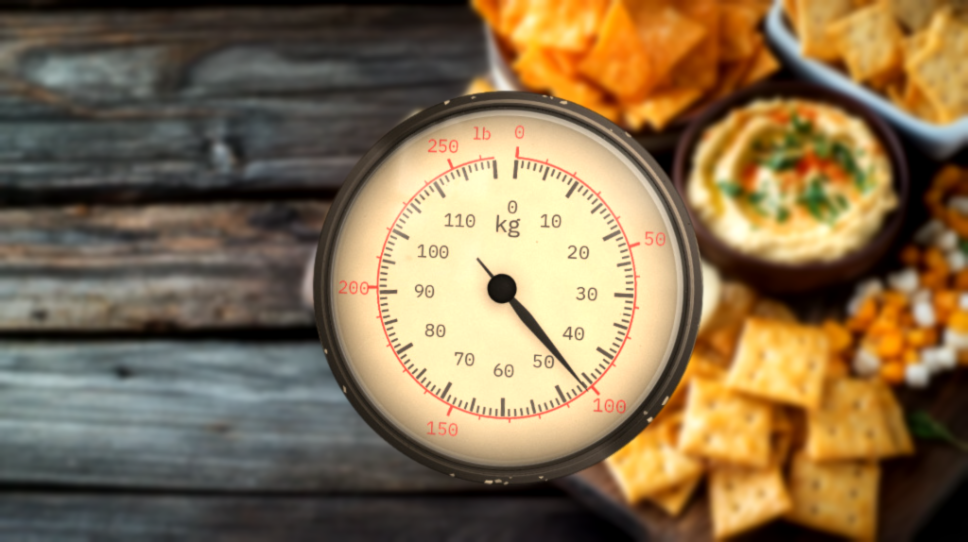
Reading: 46 (kg)
